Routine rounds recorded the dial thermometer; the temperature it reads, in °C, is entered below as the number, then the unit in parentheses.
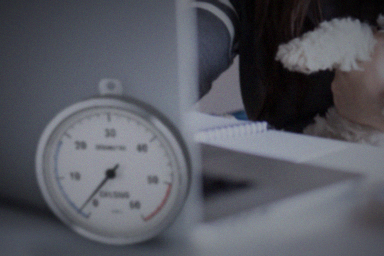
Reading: 2 (°C)
